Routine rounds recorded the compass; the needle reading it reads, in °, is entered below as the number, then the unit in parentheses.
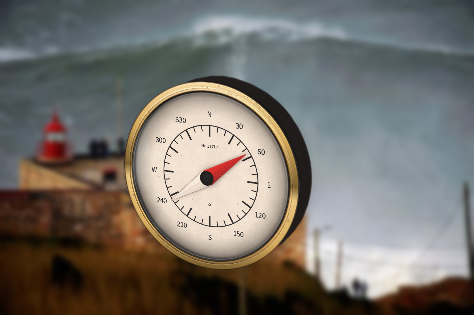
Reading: 55 (°)
